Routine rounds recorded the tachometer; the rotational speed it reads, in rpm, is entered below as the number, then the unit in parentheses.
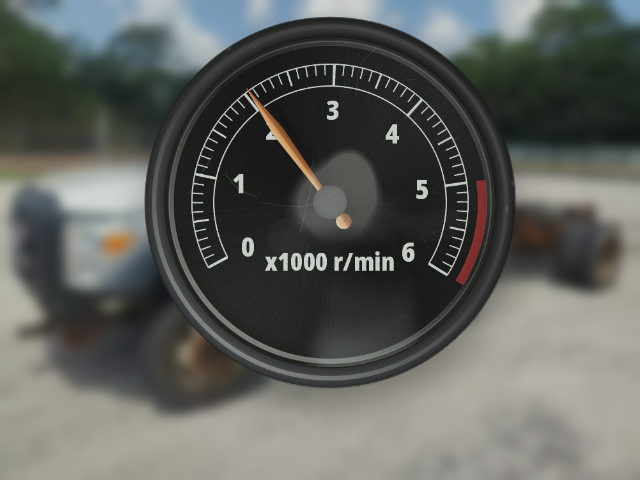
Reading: 2050 (rpm)
